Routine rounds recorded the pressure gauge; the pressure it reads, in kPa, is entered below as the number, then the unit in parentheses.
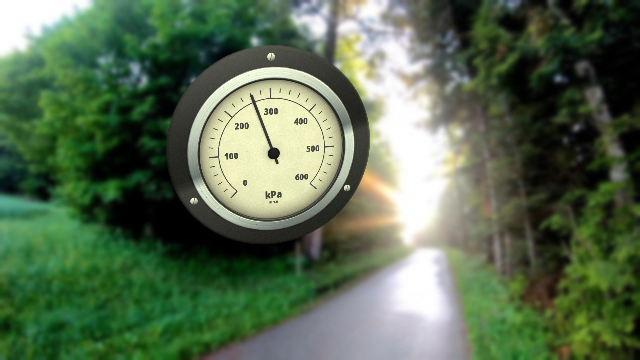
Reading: 260 (kPa)
